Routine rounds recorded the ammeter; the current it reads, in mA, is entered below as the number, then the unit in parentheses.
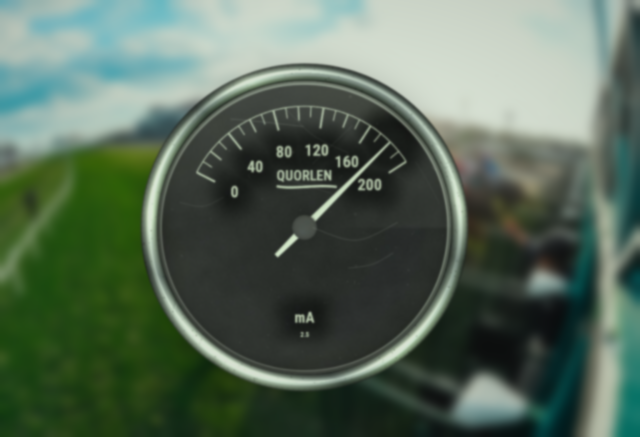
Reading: 180 (mA)
